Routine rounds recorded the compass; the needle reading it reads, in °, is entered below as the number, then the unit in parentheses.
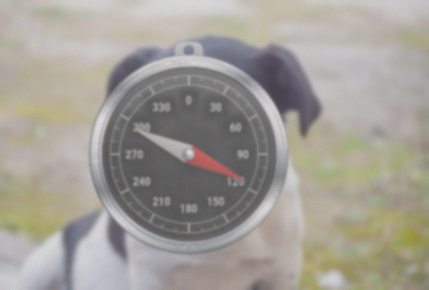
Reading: 115 (°)
